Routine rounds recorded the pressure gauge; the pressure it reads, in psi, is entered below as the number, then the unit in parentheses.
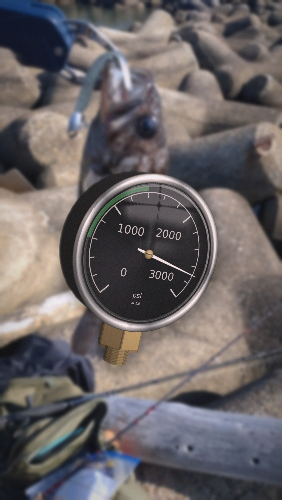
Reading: 2700 (psi)
